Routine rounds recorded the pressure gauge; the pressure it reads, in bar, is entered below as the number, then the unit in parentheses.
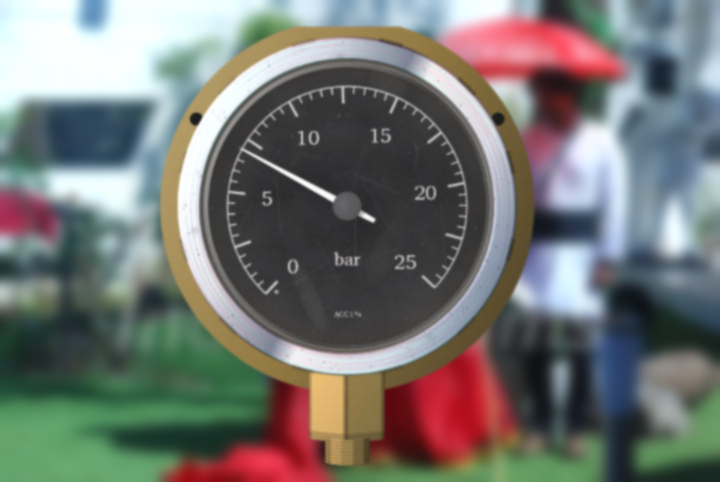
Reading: 7 (bar)
